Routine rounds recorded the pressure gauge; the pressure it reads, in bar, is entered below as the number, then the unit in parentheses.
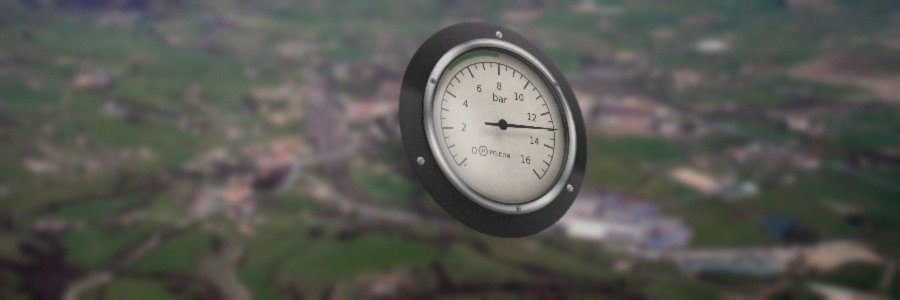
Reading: 13 (bar)
